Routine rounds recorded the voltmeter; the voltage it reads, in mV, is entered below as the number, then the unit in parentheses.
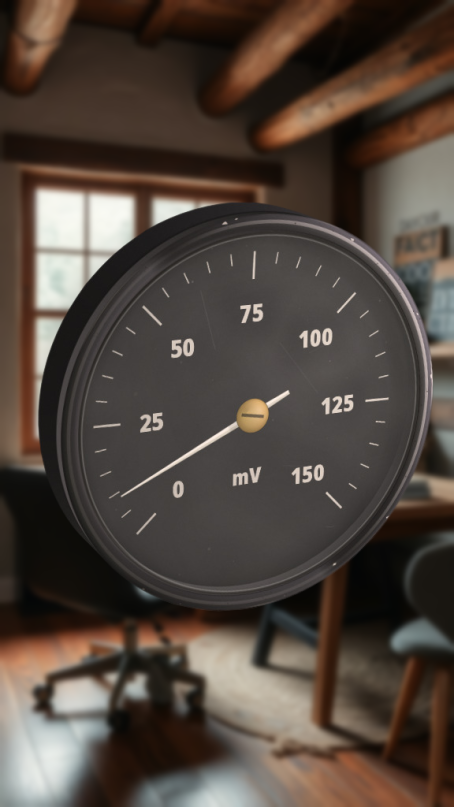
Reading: 10 (mV)
